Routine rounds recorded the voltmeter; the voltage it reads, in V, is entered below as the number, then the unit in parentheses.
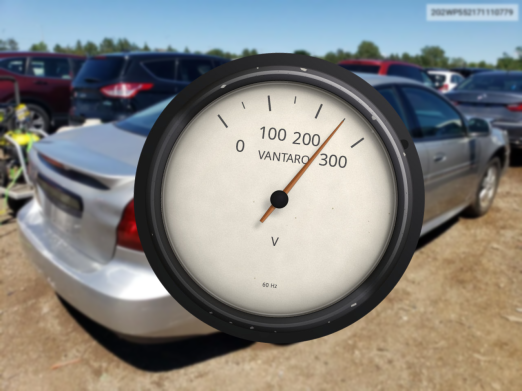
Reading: 250 (V)
